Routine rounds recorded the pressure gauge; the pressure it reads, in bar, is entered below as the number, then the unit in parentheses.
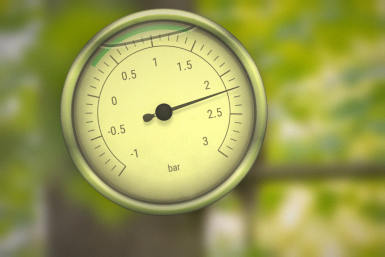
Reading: 2.2 (bar)
